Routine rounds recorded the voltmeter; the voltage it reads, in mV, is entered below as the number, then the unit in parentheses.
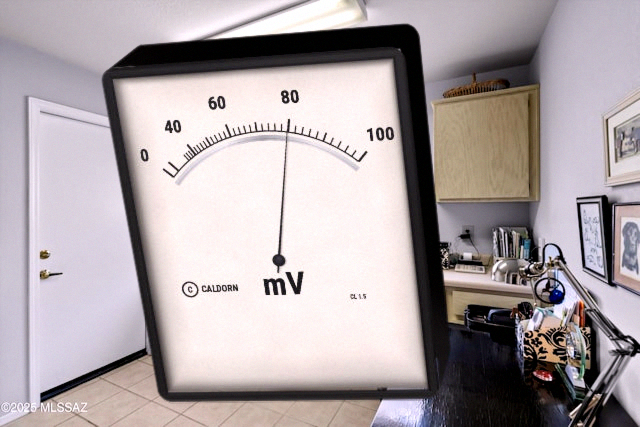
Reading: 80 (mV)
